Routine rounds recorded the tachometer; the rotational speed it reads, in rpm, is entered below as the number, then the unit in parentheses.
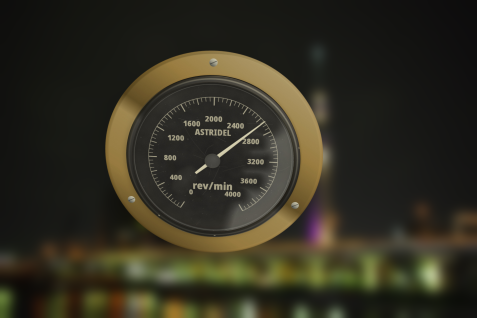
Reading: 2650 (rpm)
